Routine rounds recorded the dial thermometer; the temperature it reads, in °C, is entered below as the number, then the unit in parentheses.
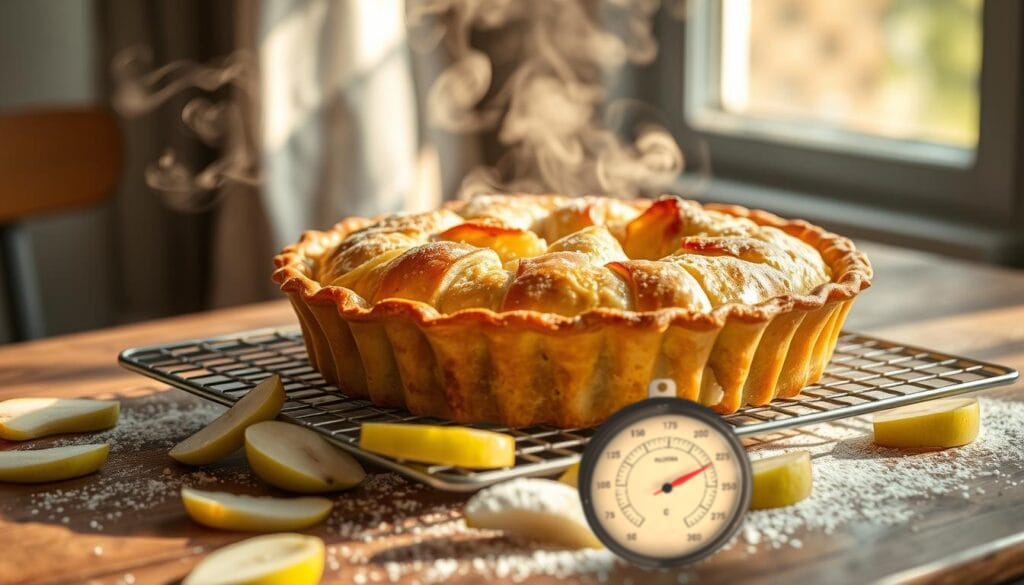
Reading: 225 (°C)
